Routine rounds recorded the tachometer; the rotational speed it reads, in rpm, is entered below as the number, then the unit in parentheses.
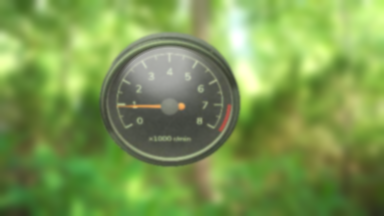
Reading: 1000 (rpm)
